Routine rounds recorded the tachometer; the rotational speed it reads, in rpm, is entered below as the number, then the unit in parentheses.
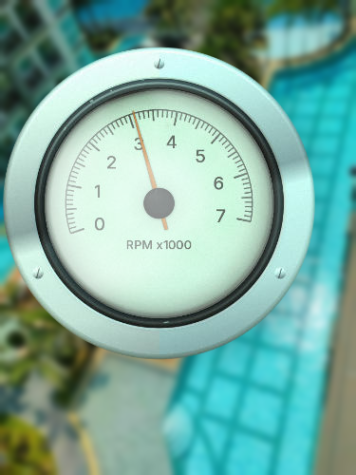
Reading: 3100 (rpm)
